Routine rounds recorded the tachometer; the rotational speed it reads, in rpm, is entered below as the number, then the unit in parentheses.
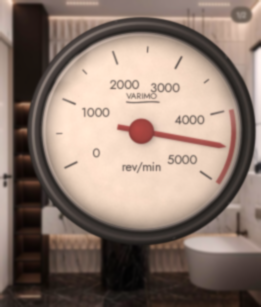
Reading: 4500 (rpm)
